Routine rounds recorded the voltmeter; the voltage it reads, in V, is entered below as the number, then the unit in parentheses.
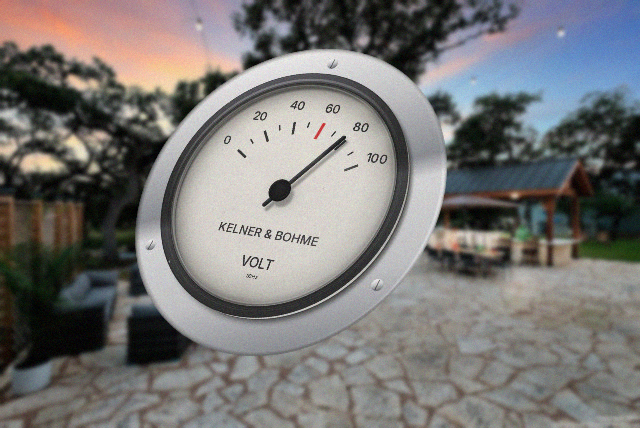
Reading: 80 (V)
